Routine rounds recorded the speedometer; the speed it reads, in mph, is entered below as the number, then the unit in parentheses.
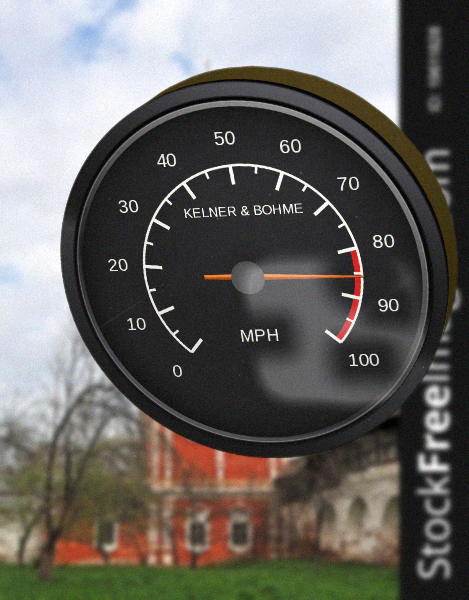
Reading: 85 (mph)
